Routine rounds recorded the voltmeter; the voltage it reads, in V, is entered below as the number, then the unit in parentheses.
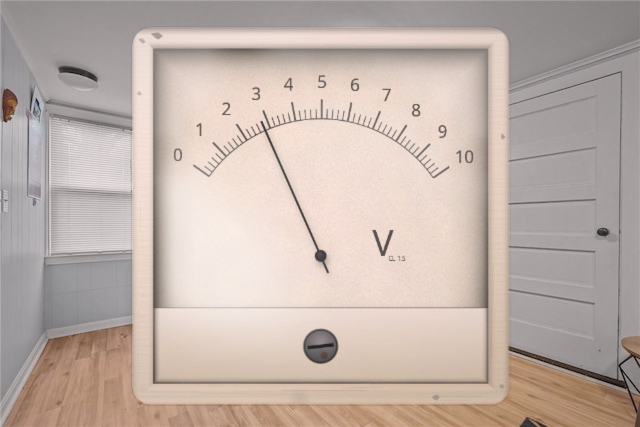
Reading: 2.8 (V)
